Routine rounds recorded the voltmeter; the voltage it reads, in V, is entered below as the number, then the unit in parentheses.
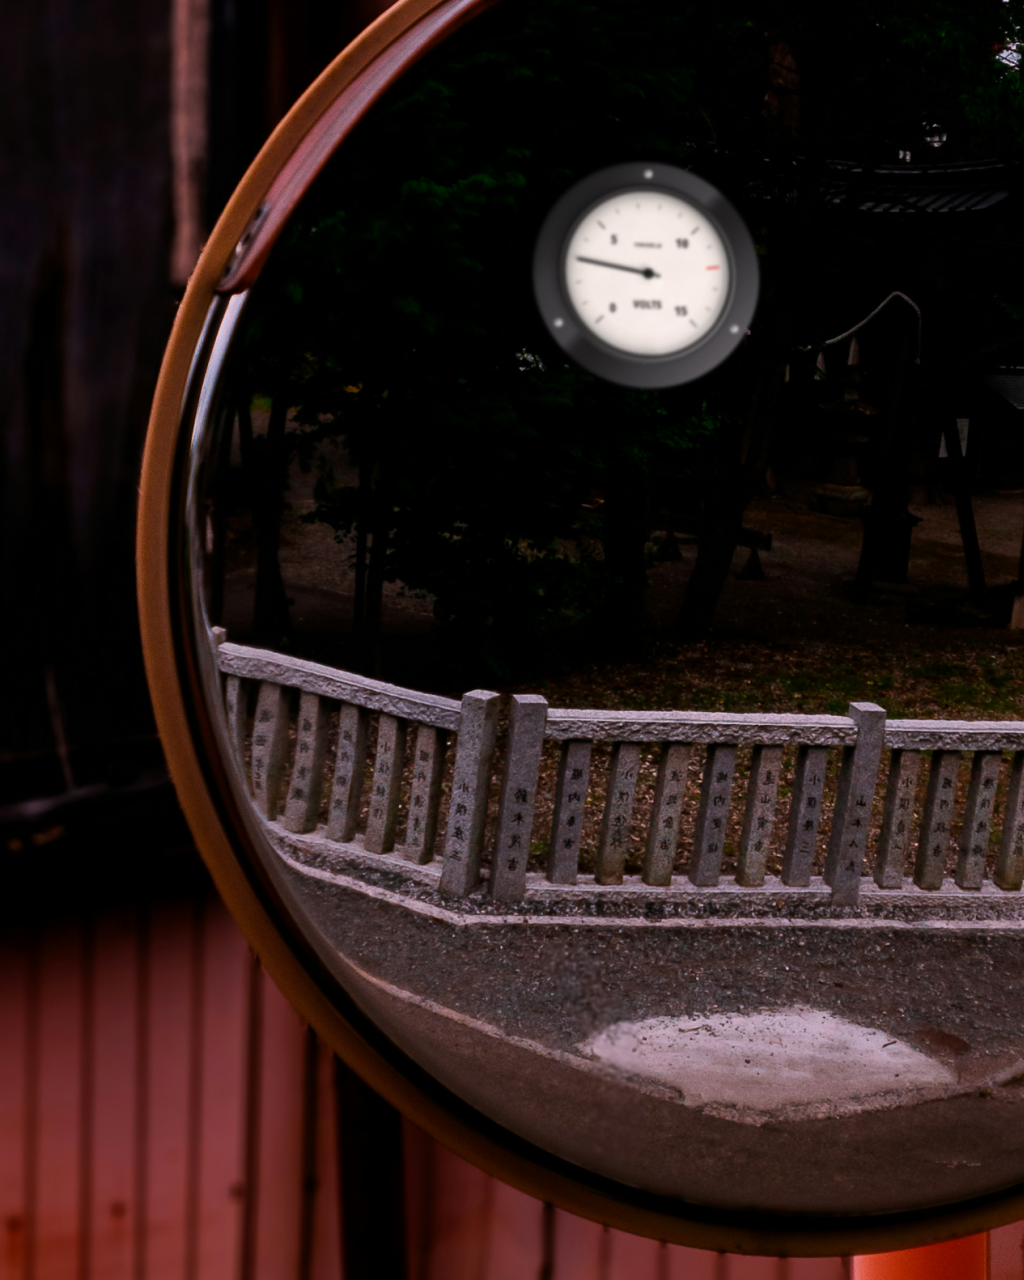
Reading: 3 (V)
